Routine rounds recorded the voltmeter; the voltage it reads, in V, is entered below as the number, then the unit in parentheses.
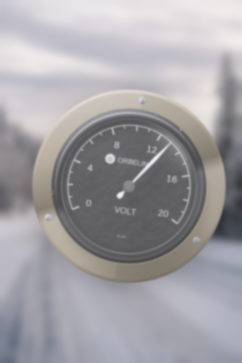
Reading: 13 (V)
